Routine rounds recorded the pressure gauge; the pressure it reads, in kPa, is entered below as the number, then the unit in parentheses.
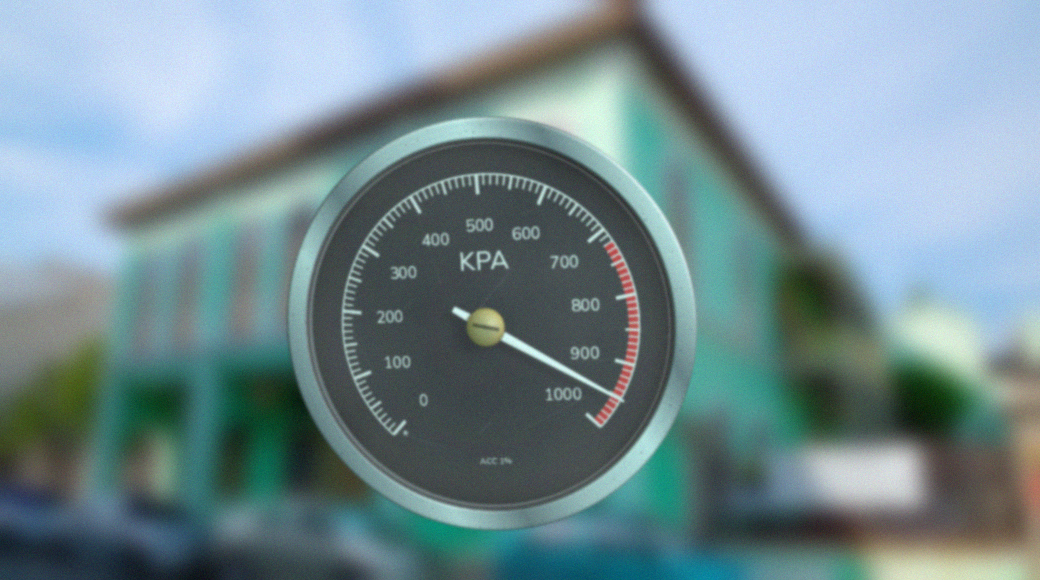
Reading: 950 (kPa)
